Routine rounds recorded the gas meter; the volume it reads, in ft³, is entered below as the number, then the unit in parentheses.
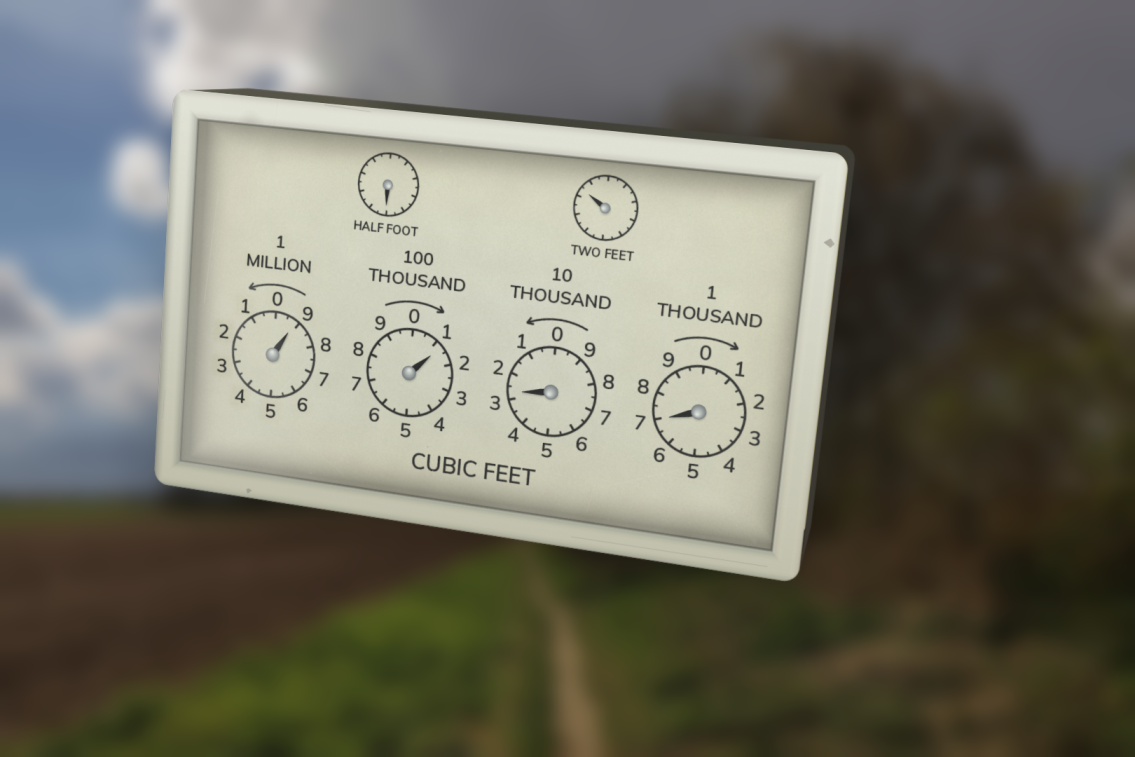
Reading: 912700 (ft³)
